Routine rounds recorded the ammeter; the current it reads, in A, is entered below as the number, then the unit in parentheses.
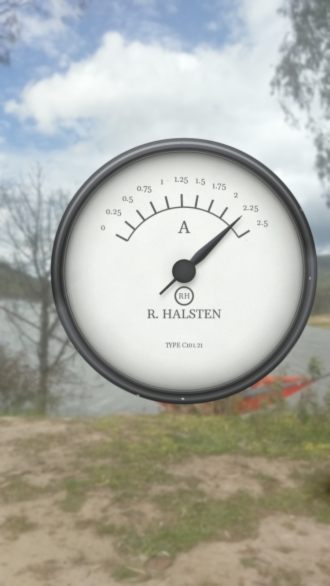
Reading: 2.25 (A)
